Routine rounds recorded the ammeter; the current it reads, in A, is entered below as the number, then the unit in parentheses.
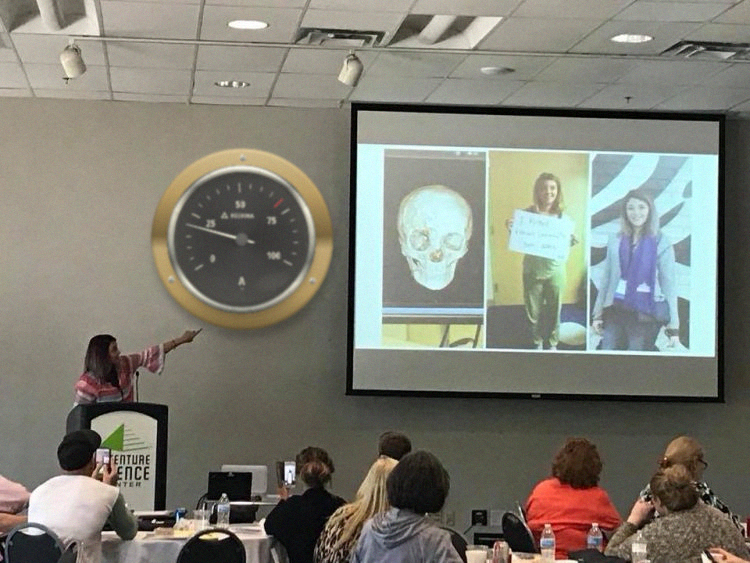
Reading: 20 (A)
